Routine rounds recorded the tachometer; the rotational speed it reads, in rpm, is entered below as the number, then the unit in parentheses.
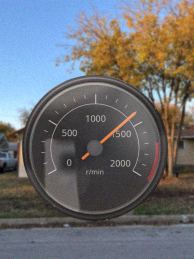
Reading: 1400 (rpm)
